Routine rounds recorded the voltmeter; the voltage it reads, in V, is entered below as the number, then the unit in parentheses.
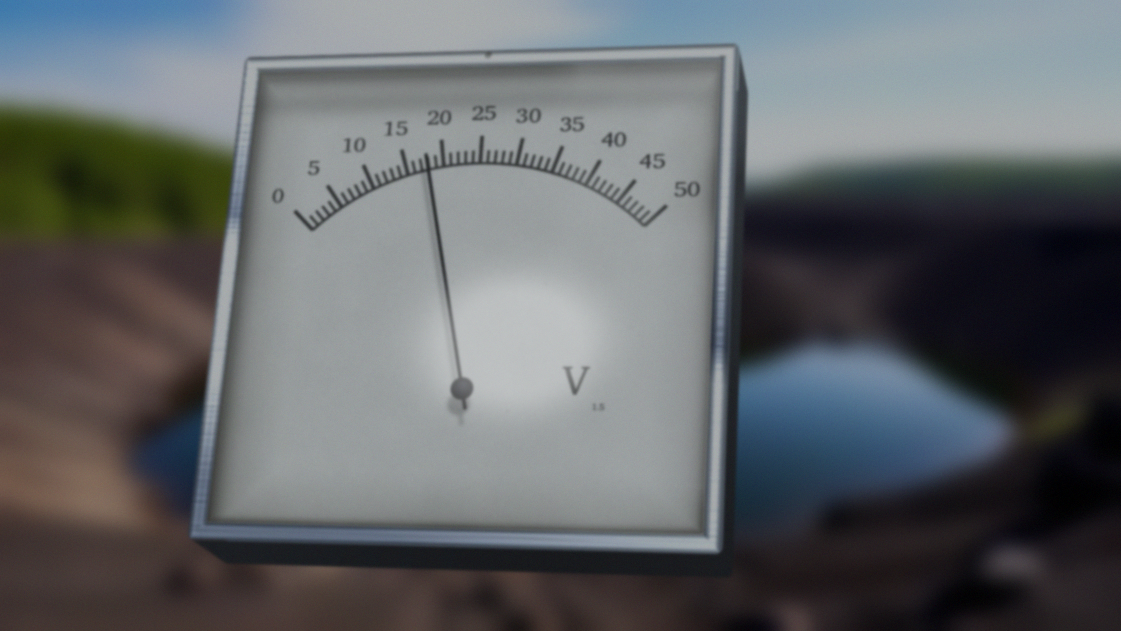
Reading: 18 (V)
